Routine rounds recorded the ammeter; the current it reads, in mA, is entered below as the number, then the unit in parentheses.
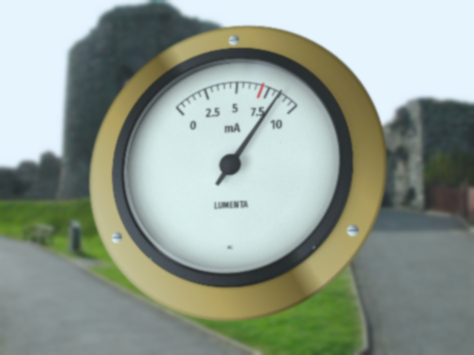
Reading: 8.5 (mA)
